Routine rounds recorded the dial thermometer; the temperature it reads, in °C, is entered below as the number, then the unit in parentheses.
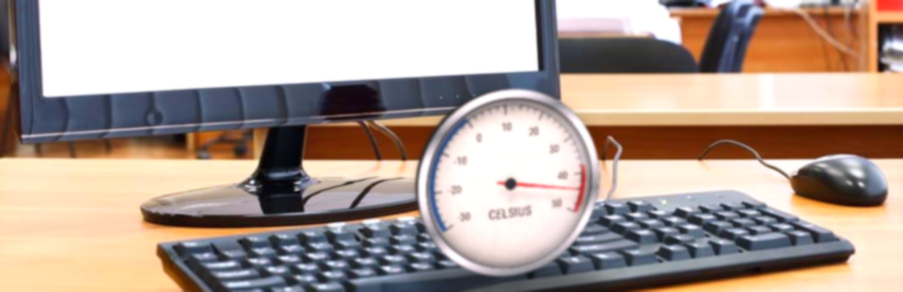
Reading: 44 (°C)
